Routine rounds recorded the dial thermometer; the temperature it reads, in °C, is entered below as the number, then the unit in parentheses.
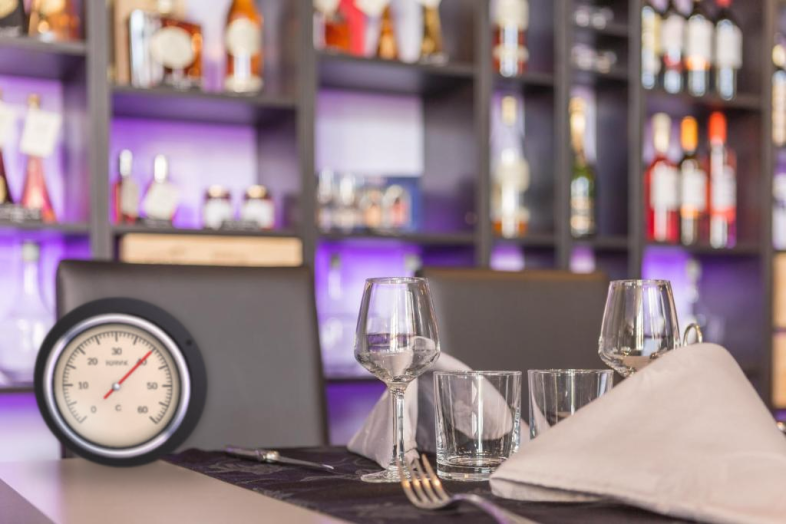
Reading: 40 (°C)
